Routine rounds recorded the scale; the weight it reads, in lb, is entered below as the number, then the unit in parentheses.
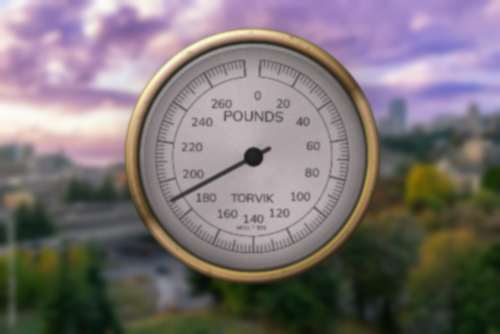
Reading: 190 (lb)
